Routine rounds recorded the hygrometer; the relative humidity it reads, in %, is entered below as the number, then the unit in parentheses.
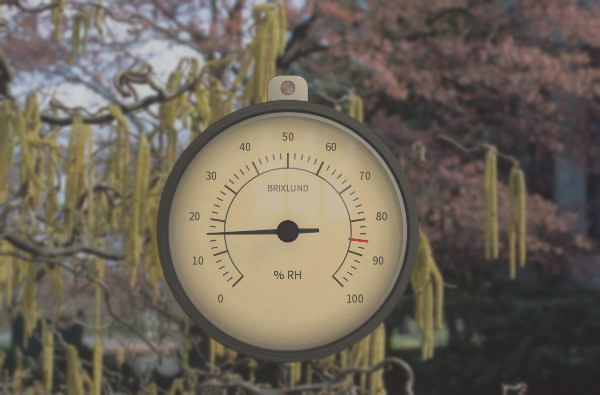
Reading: 16 (%)
